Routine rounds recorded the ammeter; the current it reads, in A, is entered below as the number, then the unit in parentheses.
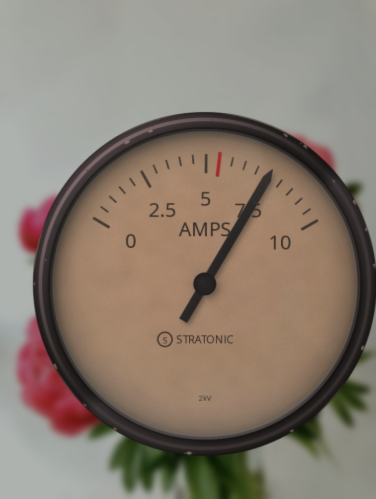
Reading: 7.5 (A)
